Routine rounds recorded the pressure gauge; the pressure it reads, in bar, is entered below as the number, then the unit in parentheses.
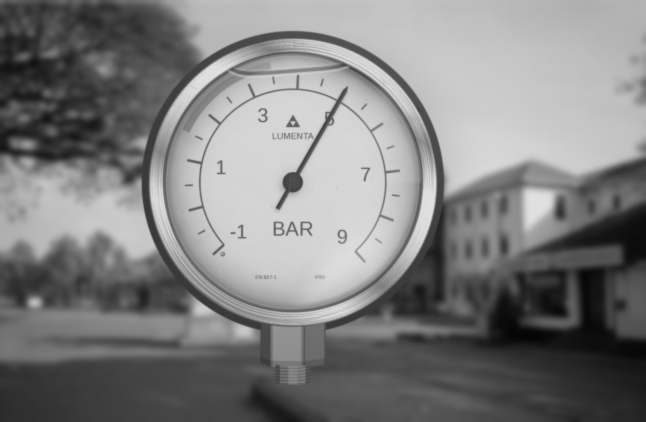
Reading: 5 (bar)
